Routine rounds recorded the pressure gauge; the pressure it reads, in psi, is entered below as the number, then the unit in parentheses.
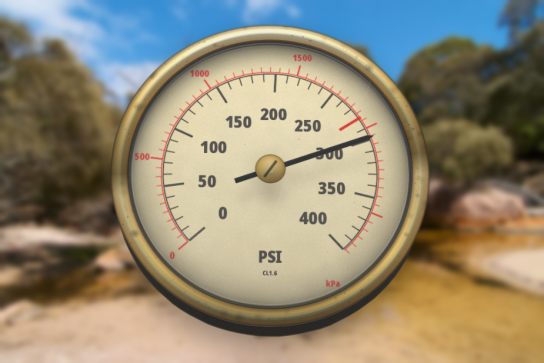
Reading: 300 (psi)
